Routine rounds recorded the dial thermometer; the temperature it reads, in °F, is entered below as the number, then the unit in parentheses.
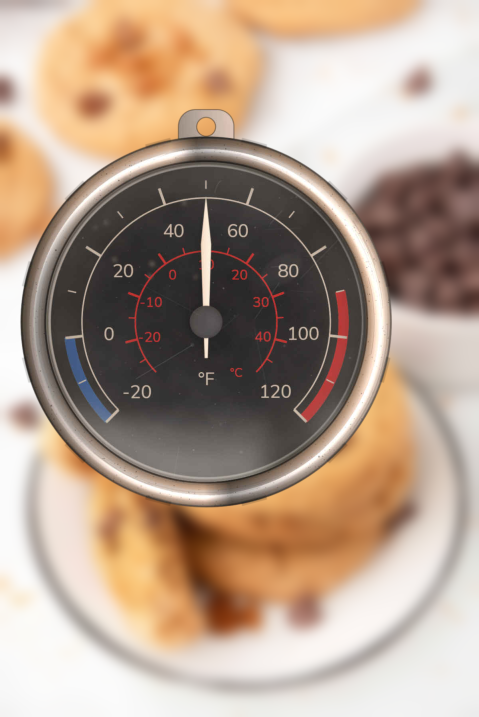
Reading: 50 (°F)
